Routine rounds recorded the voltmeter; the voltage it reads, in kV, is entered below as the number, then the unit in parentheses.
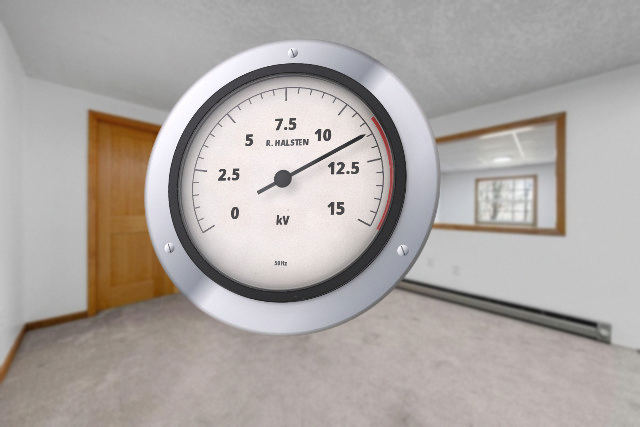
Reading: 11.5 (kV)
